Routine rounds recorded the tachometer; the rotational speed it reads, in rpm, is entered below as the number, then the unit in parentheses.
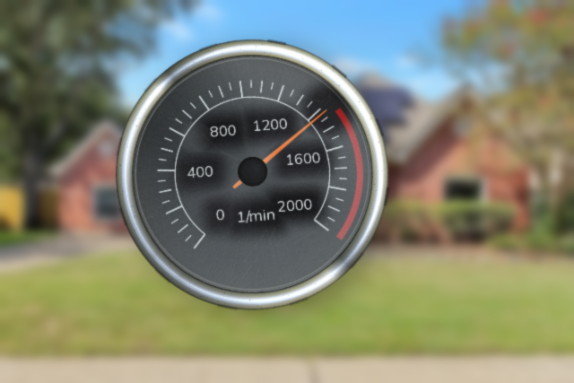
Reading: 1425 (rpm)
